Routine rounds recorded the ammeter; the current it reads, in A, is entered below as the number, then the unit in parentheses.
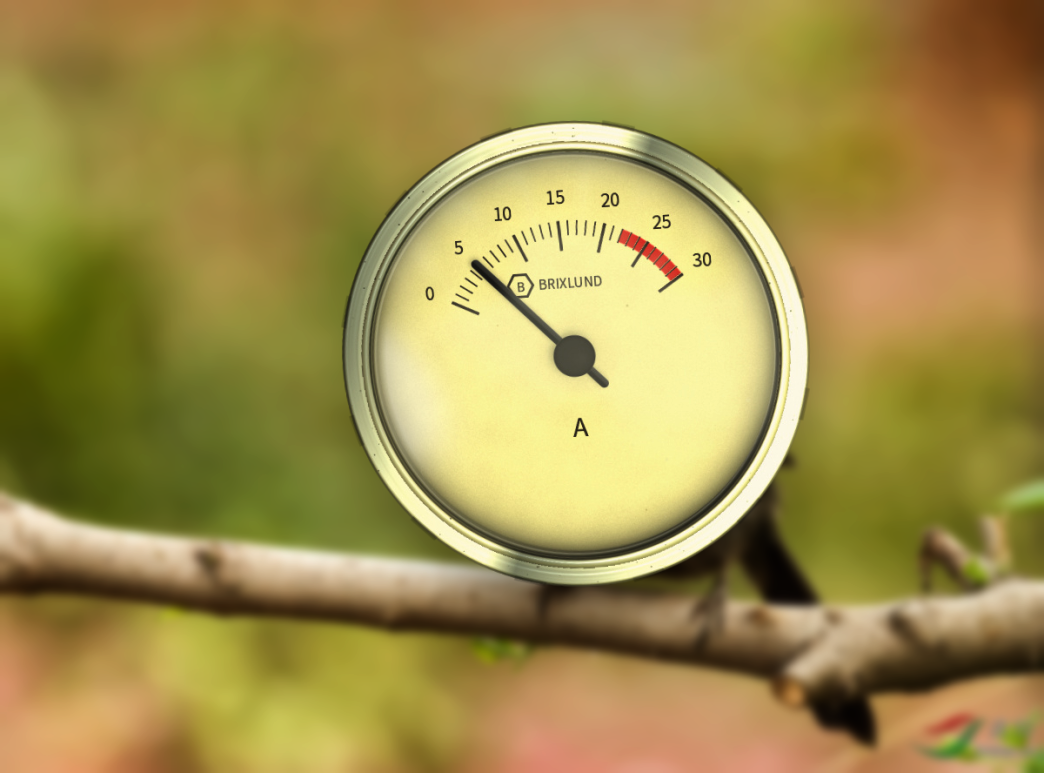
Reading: 5 (A)
